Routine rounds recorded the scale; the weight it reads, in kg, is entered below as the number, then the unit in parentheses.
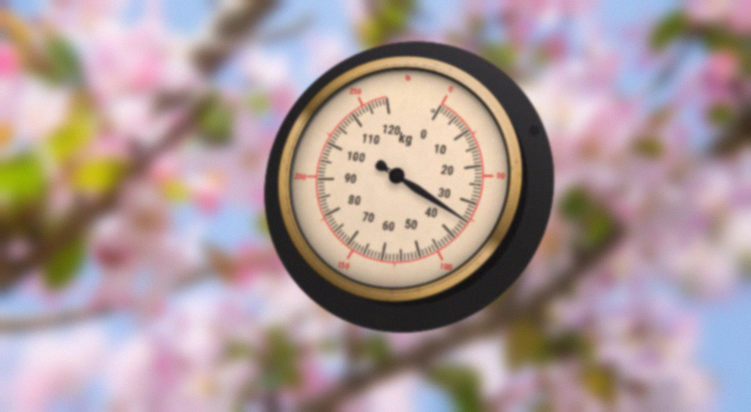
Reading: 35 (kg)
